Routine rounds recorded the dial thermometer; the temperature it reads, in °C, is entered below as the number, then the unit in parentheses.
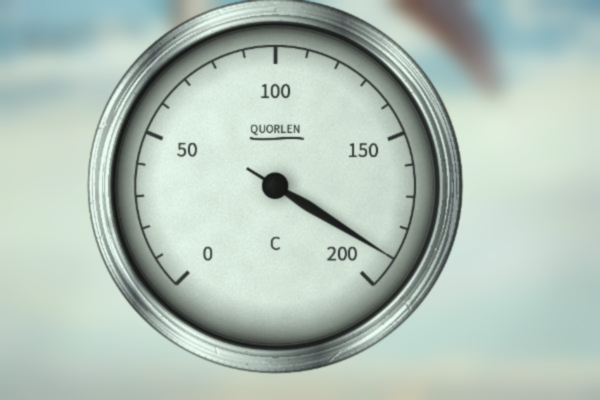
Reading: 190 (°C)
